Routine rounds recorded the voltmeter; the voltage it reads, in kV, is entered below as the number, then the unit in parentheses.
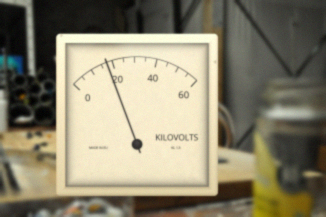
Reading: 17.5 (kV)
